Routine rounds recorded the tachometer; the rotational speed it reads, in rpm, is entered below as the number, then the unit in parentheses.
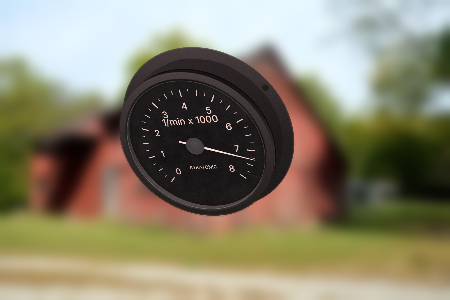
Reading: 7250 (rpm)
